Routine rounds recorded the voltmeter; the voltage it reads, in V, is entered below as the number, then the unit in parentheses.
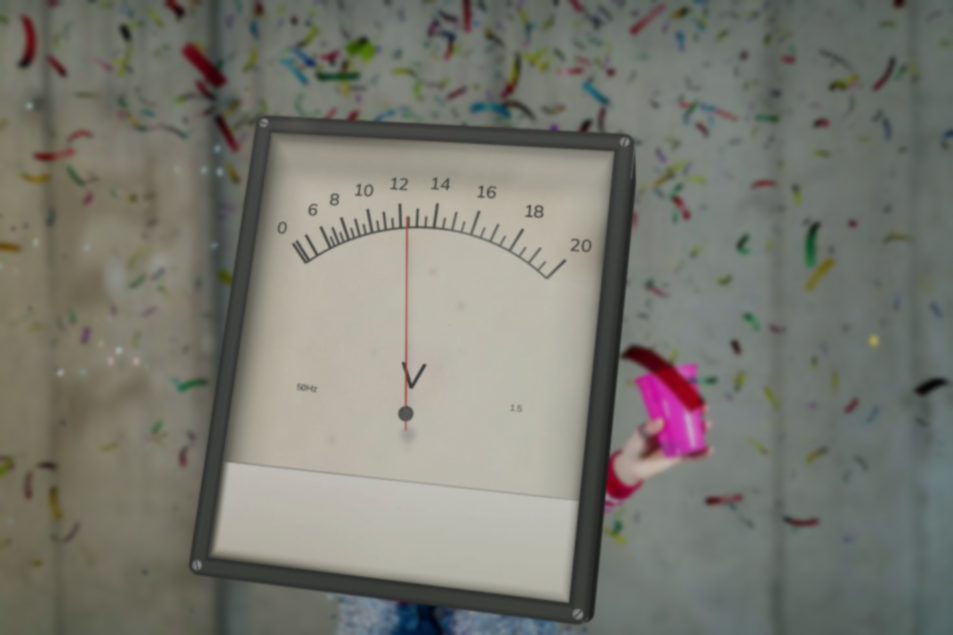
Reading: 12.5 (V)
